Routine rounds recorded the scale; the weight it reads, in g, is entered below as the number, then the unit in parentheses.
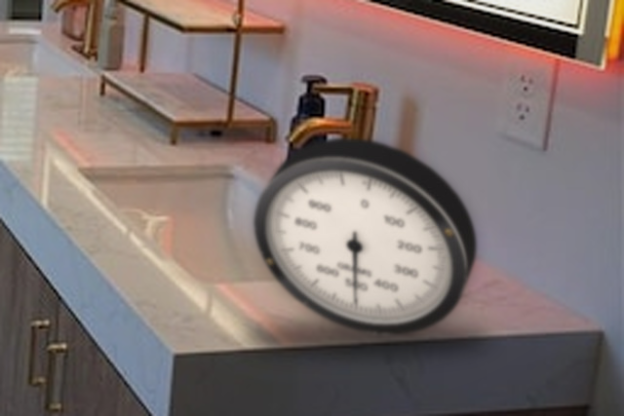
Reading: 500 (g)
